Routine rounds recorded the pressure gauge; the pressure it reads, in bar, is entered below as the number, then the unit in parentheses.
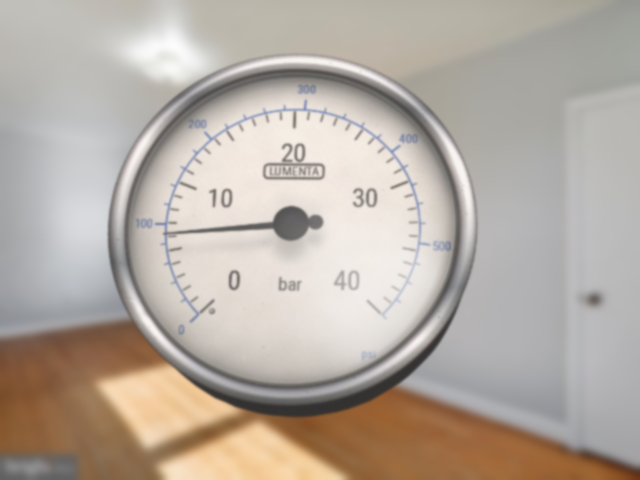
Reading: 6 (bar)
